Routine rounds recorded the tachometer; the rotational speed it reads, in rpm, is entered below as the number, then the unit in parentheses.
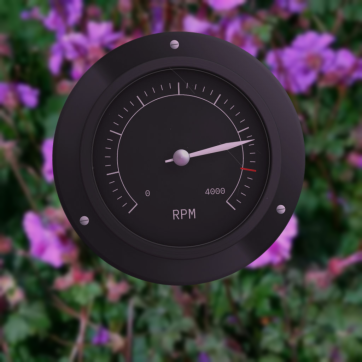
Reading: 3150 (rpm)
